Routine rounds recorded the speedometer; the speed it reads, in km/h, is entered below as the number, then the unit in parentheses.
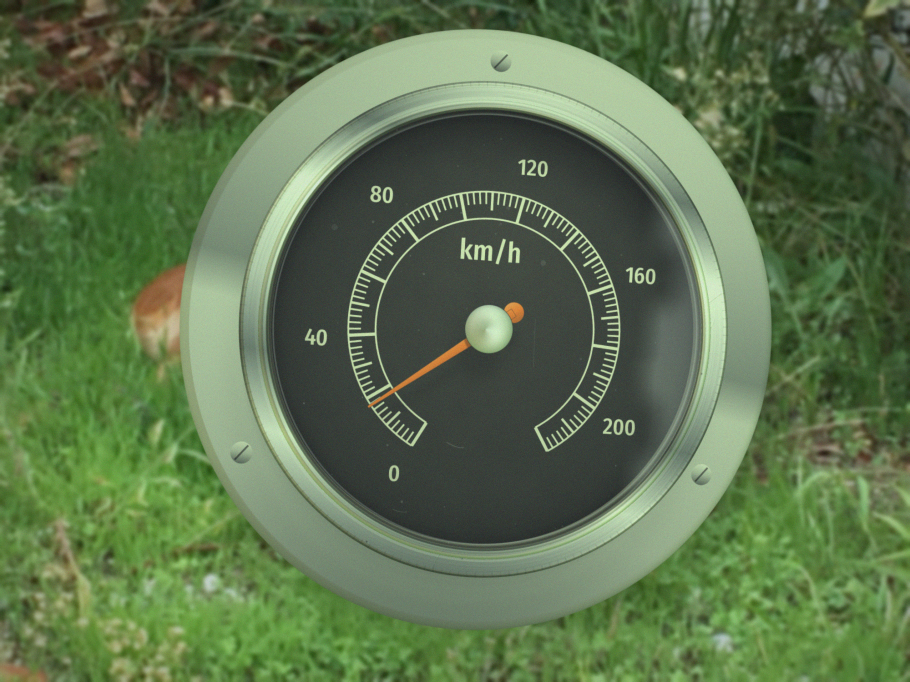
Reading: 18 (km/h)
